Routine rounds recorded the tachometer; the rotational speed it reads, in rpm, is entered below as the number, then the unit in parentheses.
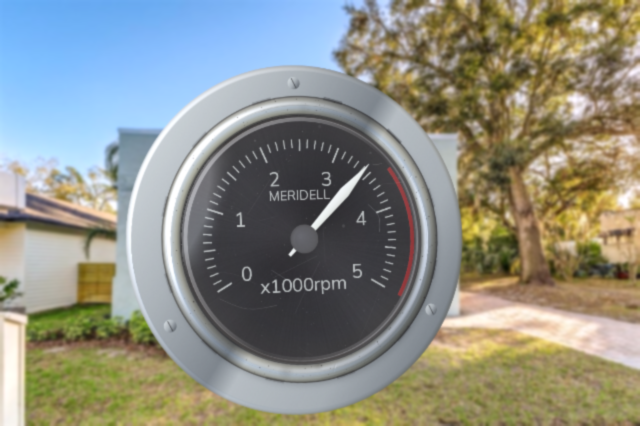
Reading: 3400 (rpm)
